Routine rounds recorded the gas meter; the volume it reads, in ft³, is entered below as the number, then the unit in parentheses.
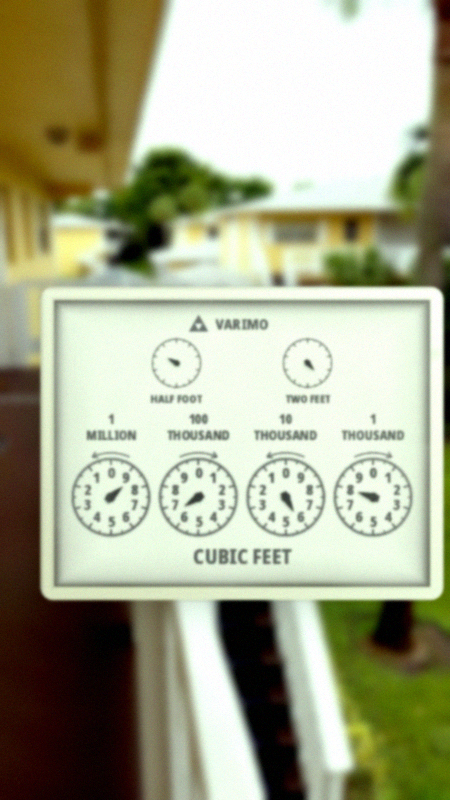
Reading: 865800 (ft³)
